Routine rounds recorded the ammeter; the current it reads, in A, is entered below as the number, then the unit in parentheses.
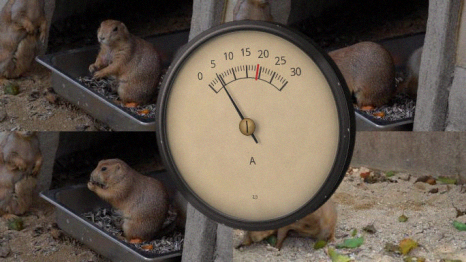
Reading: 5 (A)
